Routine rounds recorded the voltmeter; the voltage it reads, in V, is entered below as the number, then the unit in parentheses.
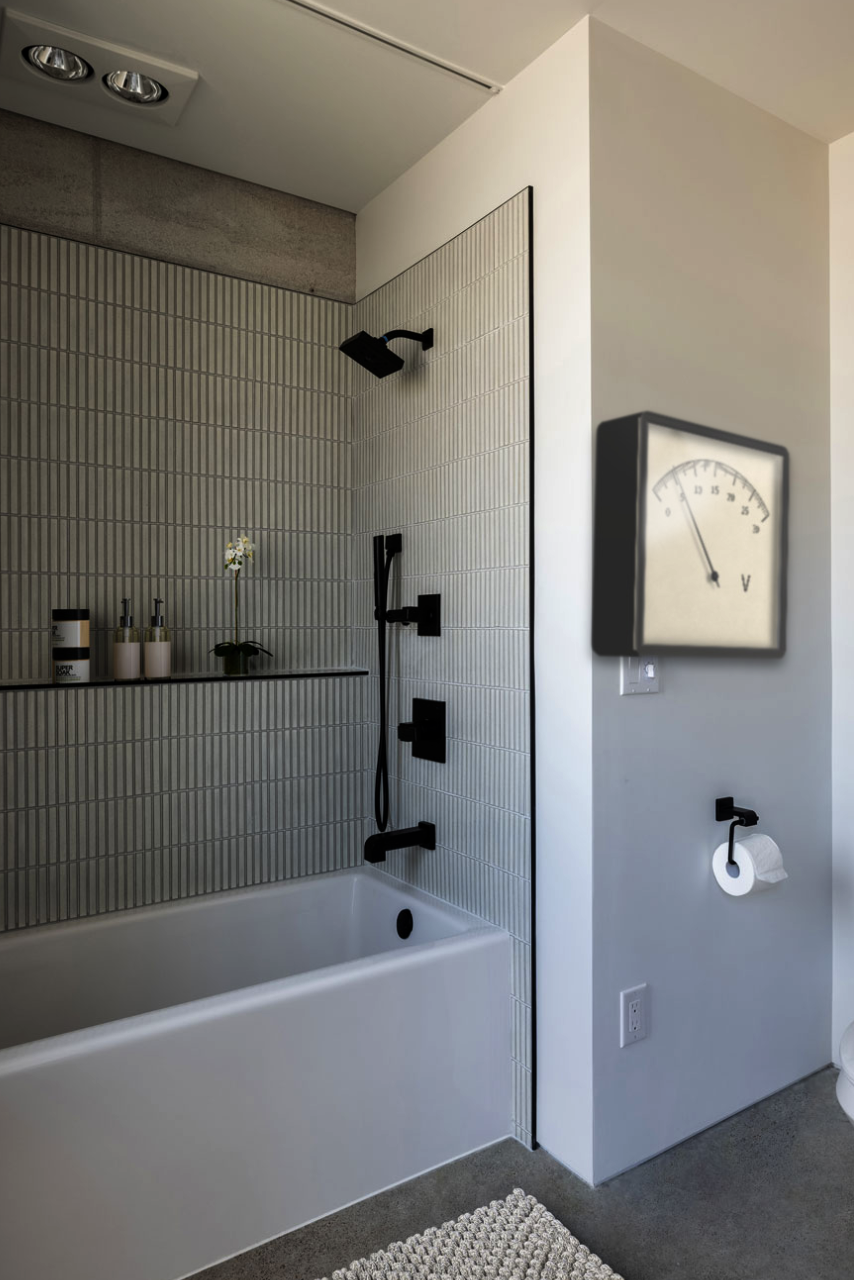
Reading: 5 (V)
